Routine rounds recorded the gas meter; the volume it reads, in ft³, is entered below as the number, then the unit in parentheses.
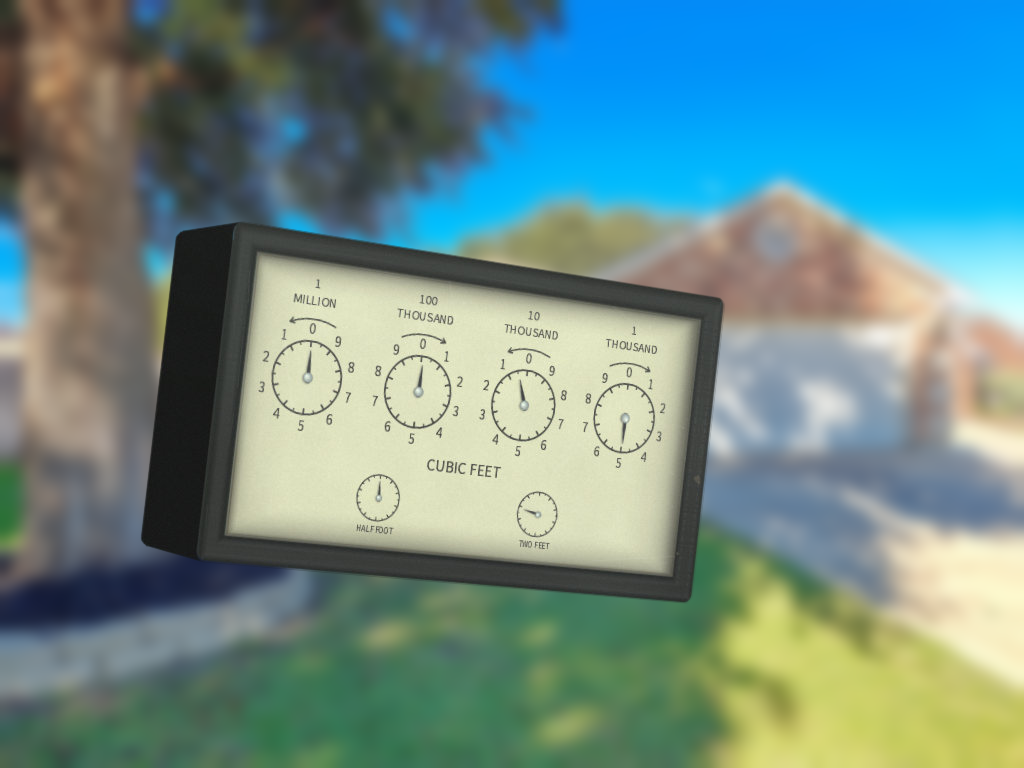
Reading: 500 (ft³)
